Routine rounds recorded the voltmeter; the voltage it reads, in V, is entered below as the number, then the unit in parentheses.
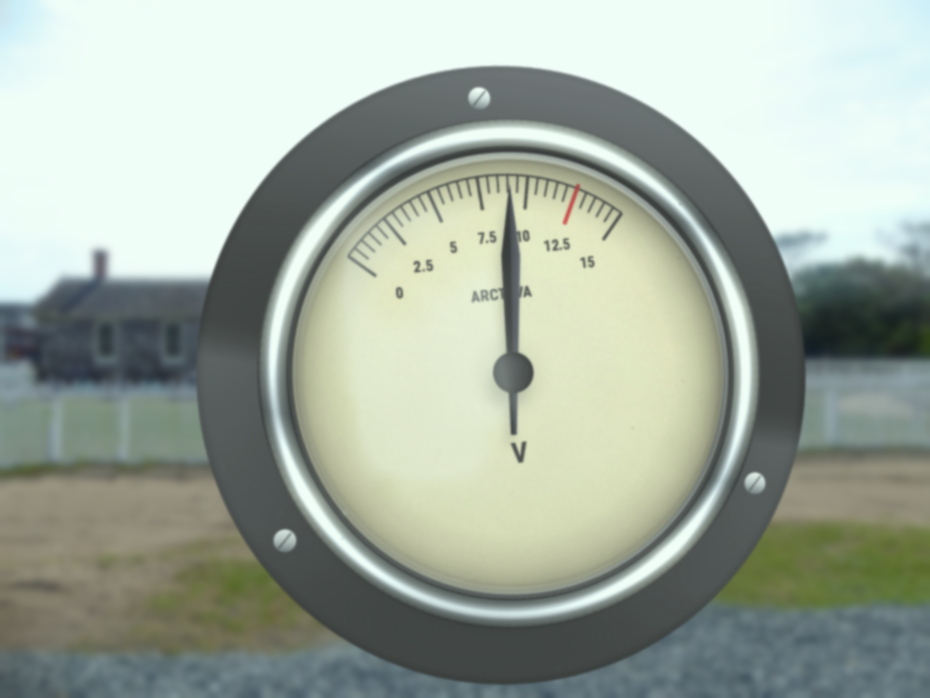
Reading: 9 (V)
